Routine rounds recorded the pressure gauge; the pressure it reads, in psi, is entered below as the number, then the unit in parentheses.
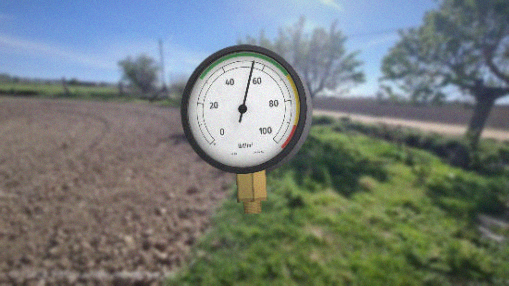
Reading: 55 (psi)
